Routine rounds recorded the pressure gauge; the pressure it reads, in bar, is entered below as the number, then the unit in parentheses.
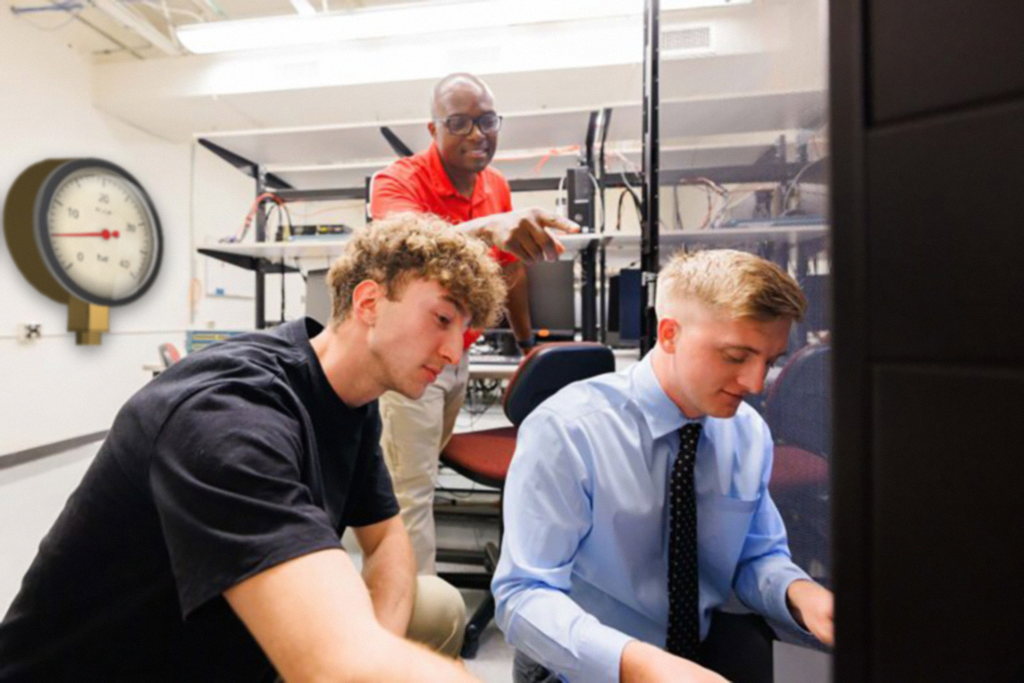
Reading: 5 (bar)
